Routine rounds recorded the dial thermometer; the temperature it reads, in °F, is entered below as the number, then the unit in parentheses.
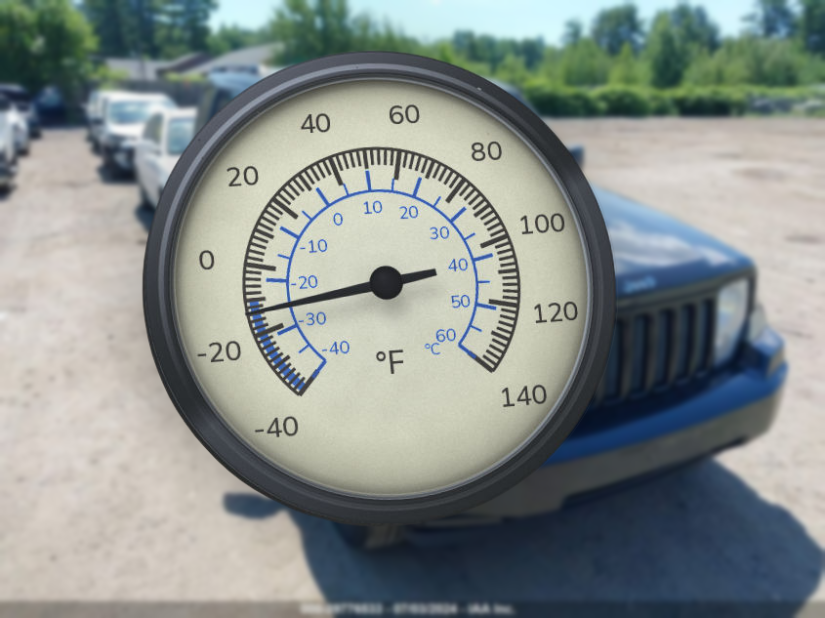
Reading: -14 (°F)
